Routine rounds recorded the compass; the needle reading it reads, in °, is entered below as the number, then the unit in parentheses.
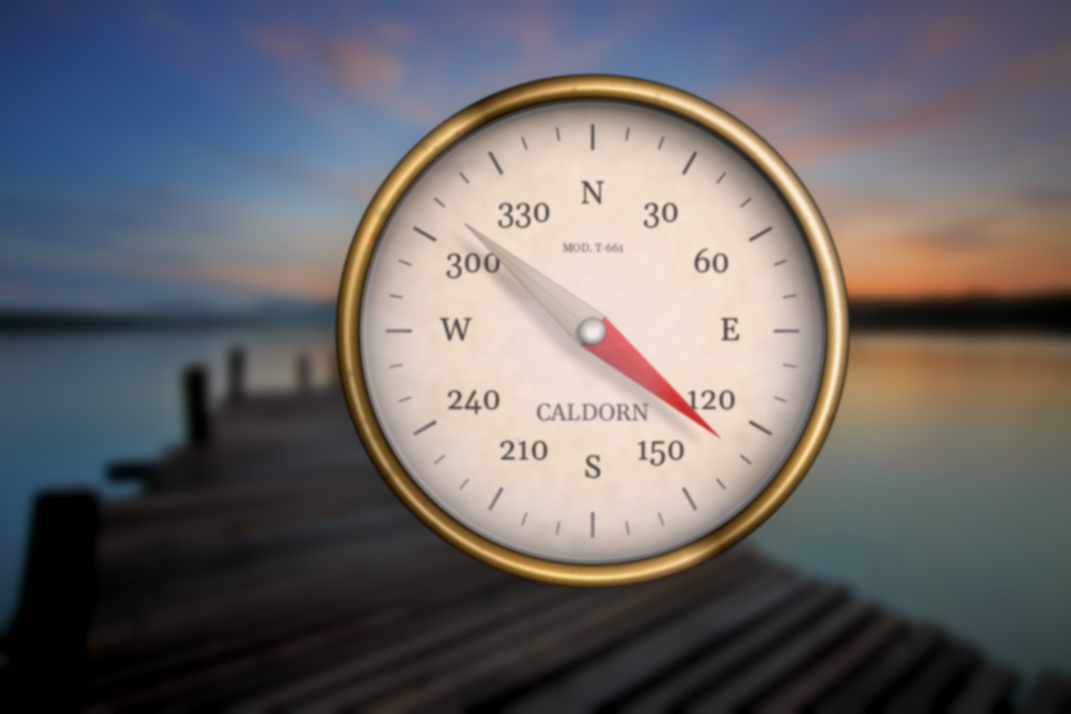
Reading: 130 (°)
